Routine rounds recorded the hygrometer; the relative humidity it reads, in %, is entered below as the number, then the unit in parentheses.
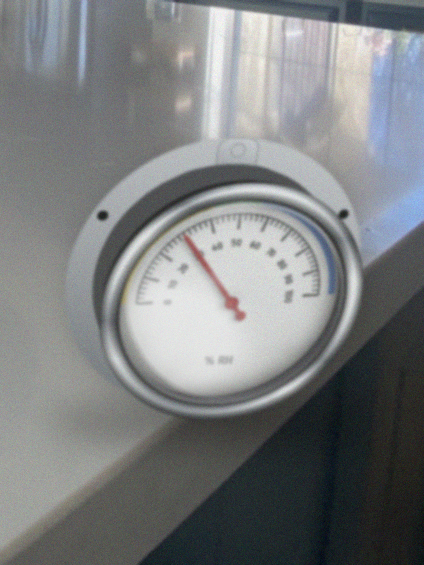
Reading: 30 (%)
